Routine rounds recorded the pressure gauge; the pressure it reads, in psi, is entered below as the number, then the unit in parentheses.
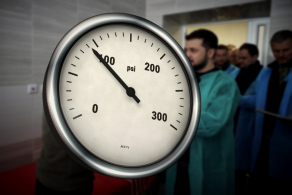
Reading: 90 (psi)
